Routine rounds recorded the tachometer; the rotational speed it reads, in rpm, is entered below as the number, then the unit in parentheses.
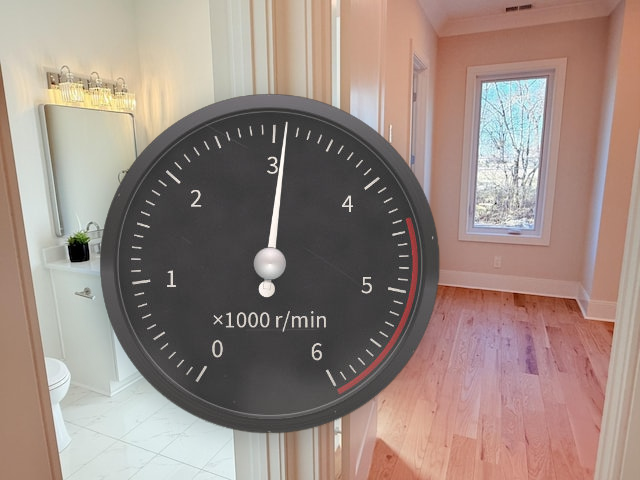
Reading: 3100 (rpm)
